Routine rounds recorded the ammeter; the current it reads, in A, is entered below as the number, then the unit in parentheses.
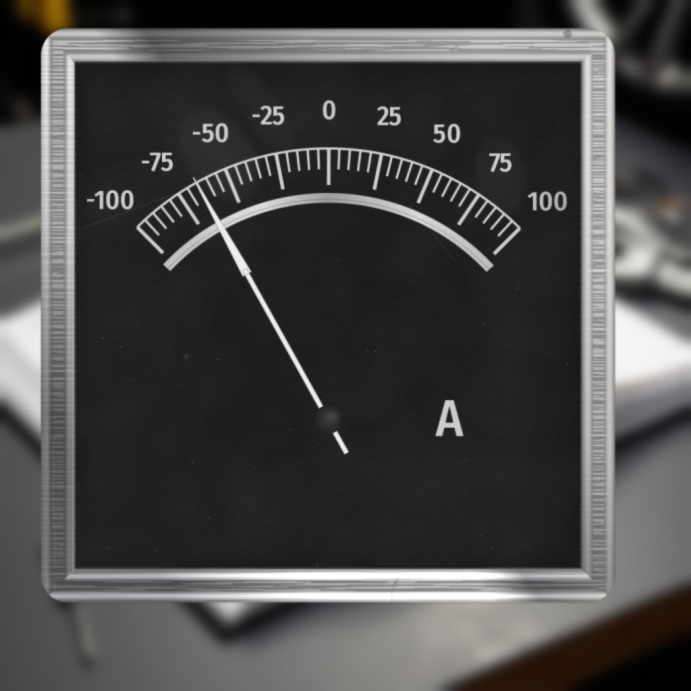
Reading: -65 (A)
